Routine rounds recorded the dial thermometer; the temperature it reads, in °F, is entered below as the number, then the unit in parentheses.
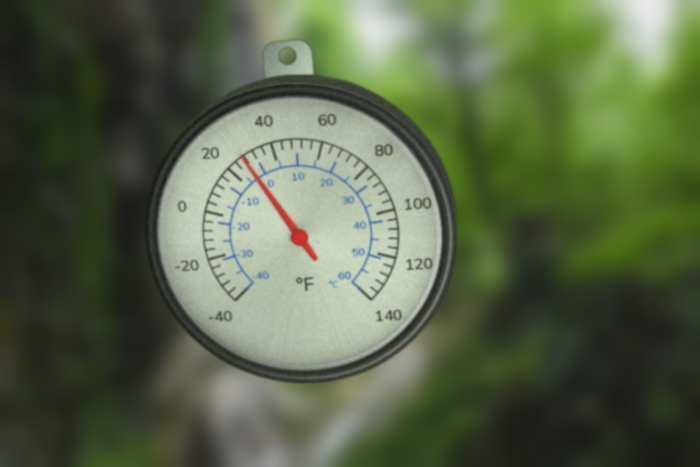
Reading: 28 (°F)
